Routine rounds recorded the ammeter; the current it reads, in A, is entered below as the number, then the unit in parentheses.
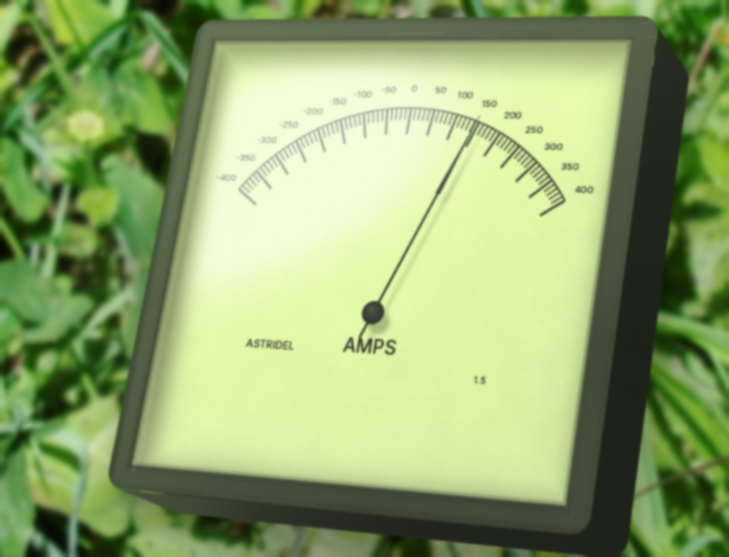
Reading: 150 (A)
